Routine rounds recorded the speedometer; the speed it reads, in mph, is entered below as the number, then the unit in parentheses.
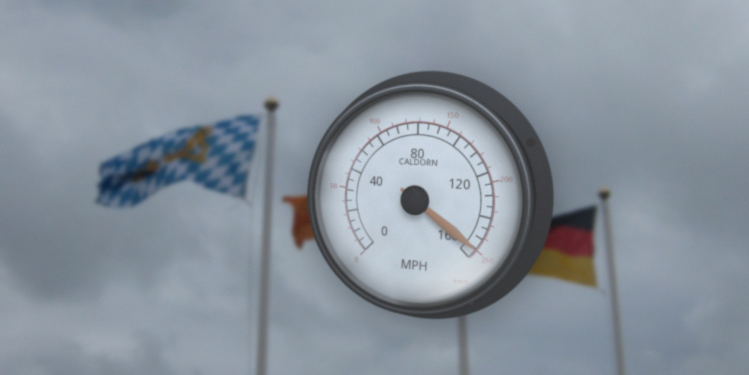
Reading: 155 (mph)
